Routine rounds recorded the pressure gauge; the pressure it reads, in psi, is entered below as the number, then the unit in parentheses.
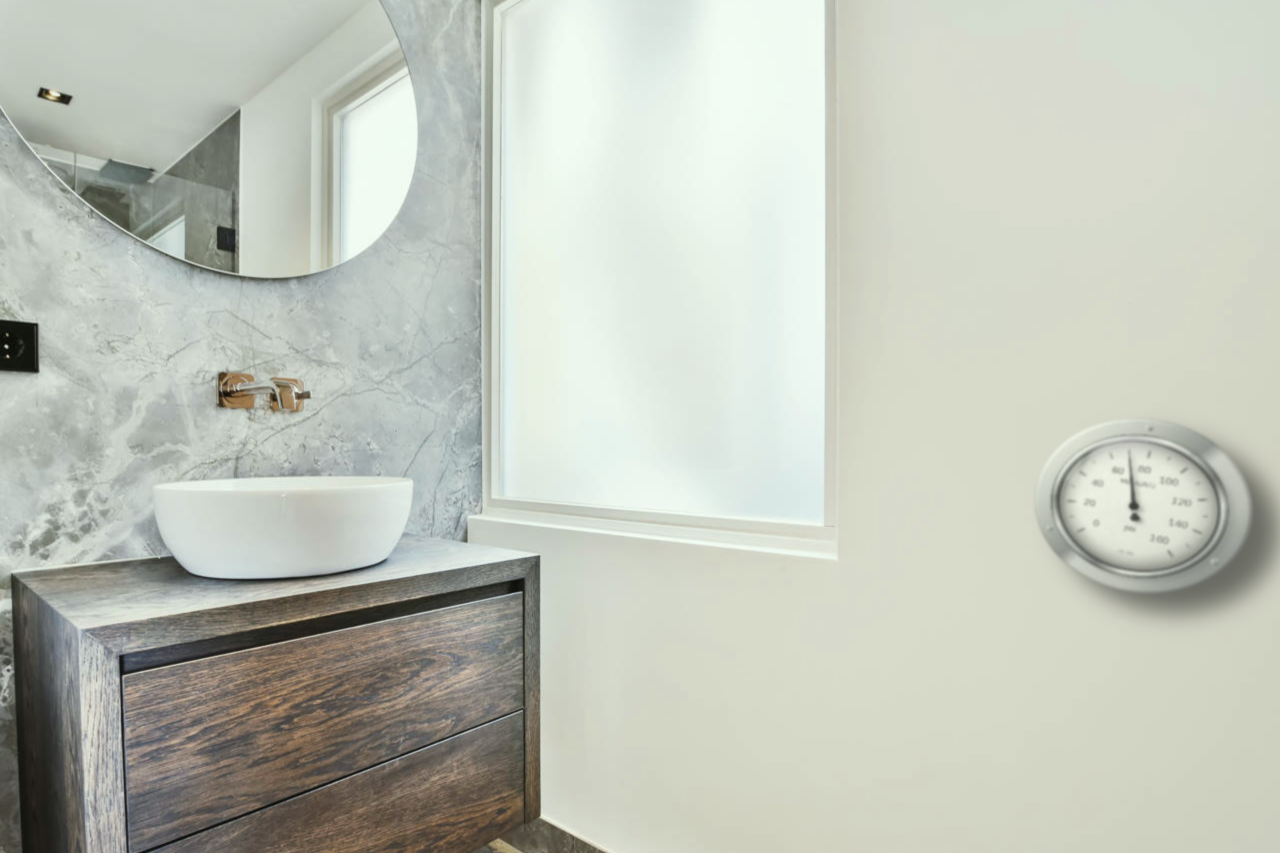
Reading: 70 (psi)
